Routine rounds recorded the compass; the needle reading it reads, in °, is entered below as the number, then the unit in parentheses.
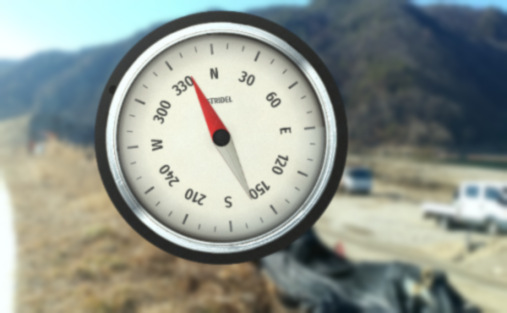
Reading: 340 (°)
